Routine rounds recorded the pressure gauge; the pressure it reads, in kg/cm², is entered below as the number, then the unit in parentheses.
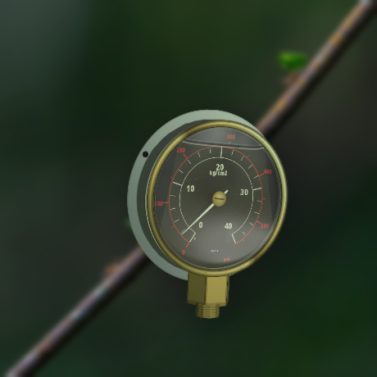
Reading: 2 (kg/cm²)
